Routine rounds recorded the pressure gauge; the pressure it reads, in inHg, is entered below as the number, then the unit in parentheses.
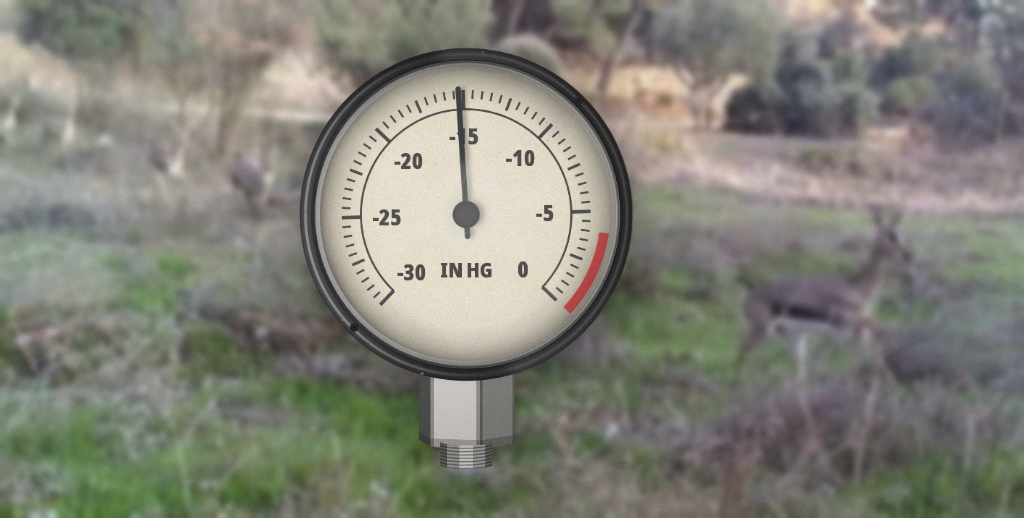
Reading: -15.25 (inHg)
